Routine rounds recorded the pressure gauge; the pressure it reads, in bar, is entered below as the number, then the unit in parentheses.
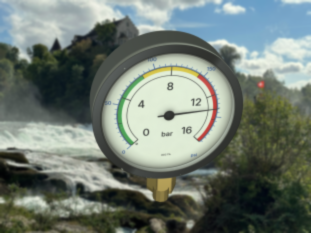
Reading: 13 (bar)
